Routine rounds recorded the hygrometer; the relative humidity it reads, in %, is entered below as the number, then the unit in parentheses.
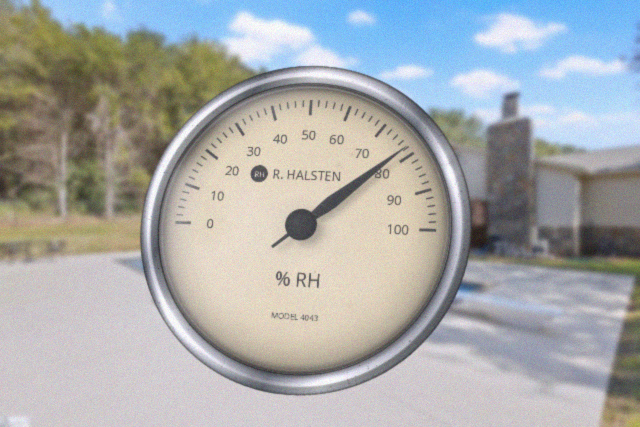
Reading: 78 (%)
